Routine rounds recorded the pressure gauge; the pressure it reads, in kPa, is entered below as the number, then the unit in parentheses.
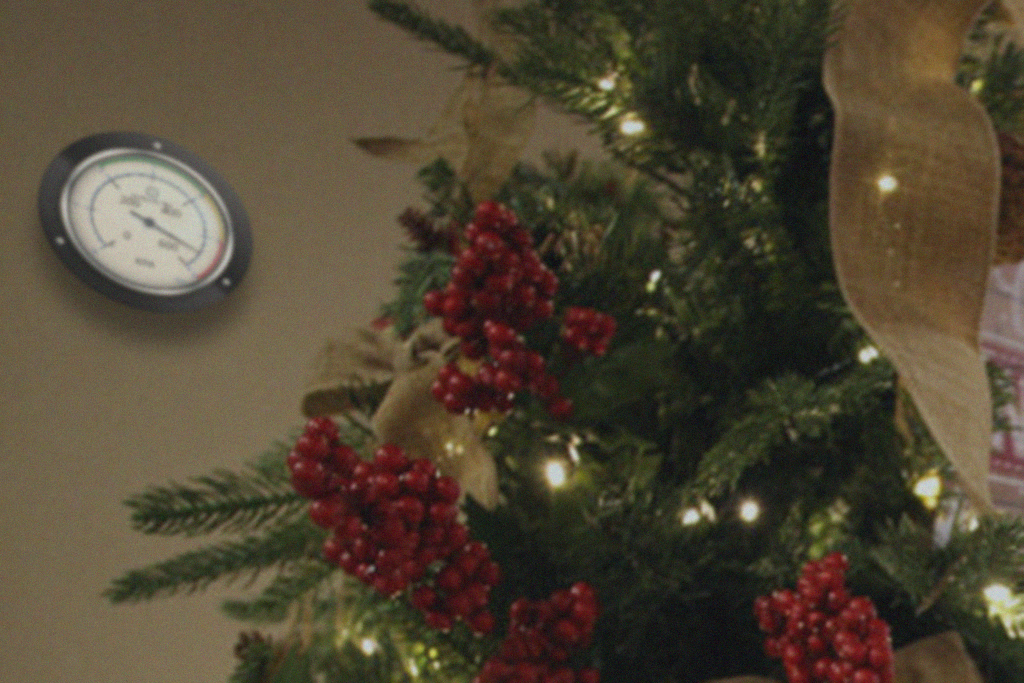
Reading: 550 (kPa)
